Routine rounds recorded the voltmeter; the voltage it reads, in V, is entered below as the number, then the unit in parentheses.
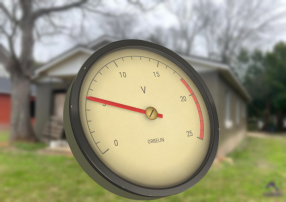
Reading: 5 (V)
